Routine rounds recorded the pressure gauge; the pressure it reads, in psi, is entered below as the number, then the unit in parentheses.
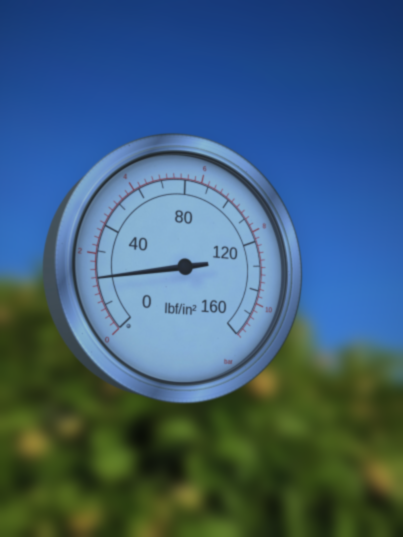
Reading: 20 (psi)
